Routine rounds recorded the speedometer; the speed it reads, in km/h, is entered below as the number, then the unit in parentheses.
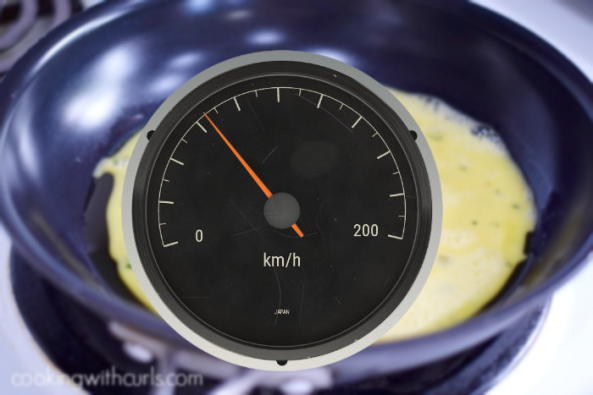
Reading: 65 (km/h)
